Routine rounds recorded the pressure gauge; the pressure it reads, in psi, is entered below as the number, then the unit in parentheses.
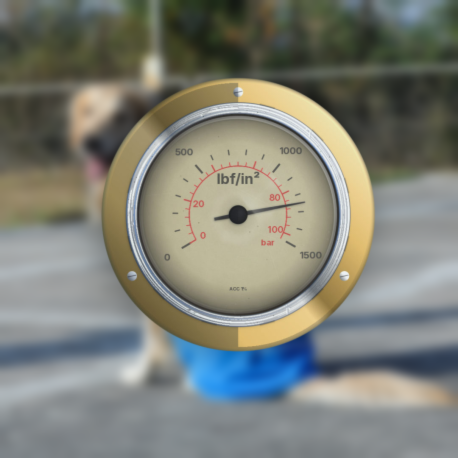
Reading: 1250 (psi)
